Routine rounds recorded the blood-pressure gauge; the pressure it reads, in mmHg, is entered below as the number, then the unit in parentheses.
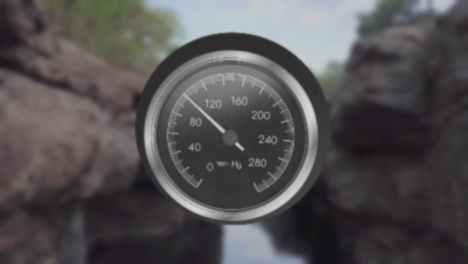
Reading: 100 (mmHg)
